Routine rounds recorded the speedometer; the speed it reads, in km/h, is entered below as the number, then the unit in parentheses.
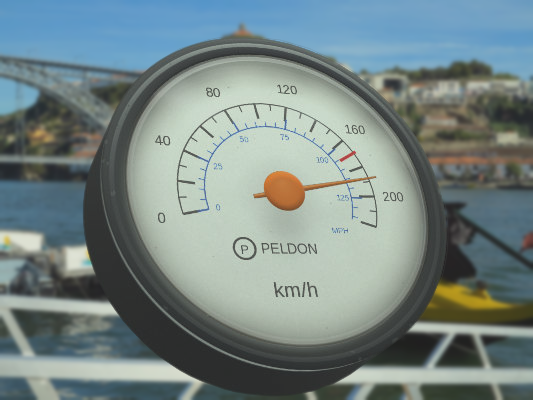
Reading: 190 (km/h)
